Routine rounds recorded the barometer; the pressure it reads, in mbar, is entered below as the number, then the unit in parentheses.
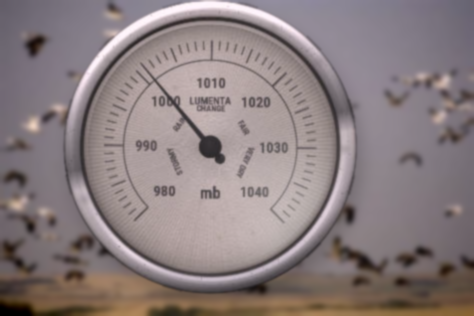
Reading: 1001 (mbar)
